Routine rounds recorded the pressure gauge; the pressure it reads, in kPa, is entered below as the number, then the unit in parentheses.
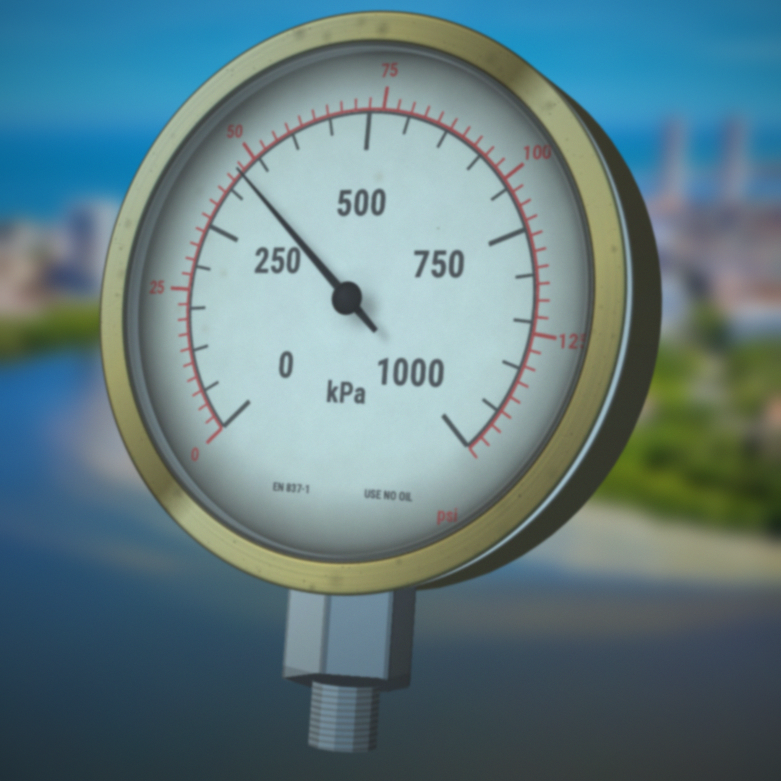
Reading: 325 (kPa)
